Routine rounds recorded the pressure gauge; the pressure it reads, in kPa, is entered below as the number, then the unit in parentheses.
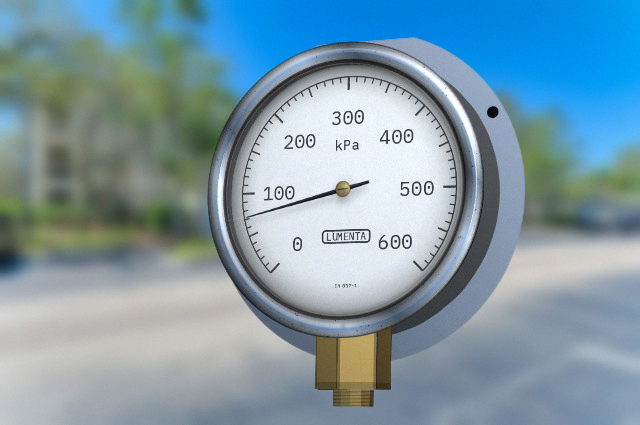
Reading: 70 (kPa)
